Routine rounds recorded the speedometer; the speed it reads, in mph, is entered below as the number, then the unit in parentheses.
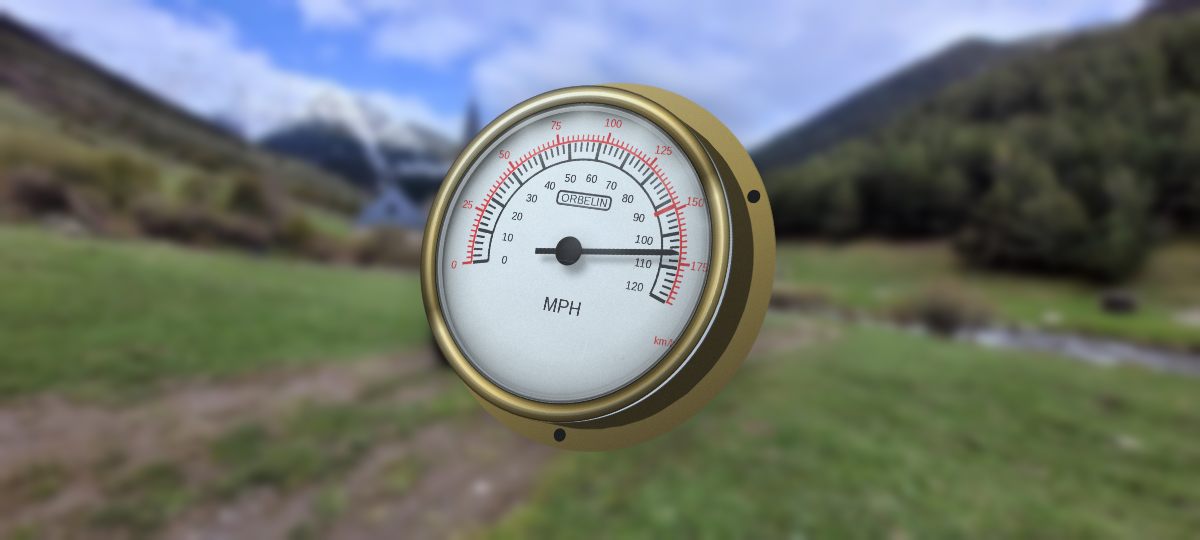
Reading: 106 (mph)
